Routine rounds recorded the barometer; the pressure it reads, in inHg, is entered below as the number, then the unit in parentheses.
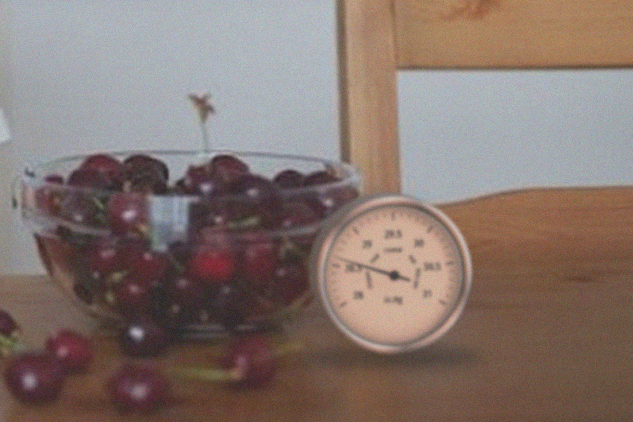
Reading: 28.6 (inHg)
